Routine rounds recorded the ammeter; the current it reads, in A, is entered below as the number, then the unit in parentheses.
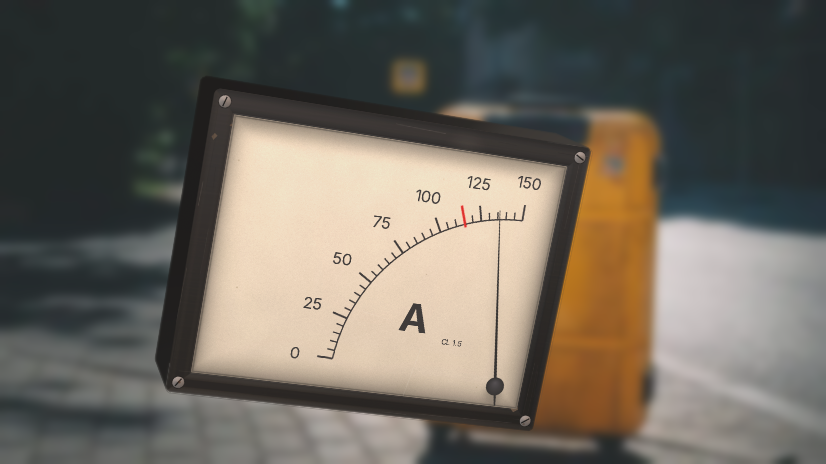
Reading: 135 (A)
